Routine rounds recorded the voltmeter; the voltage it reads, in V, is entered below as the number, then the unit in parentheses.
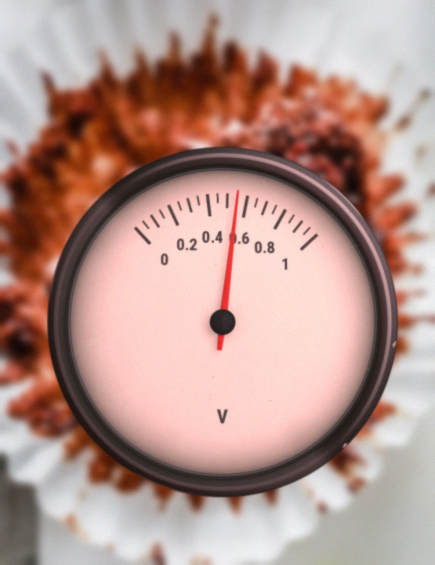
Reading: 0.55 (V)
